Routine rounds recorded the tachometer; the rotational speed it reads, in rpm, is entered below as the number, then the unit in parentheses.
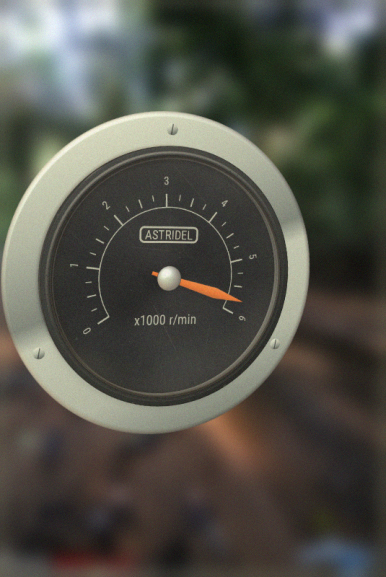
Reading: 5750 (rpm)
